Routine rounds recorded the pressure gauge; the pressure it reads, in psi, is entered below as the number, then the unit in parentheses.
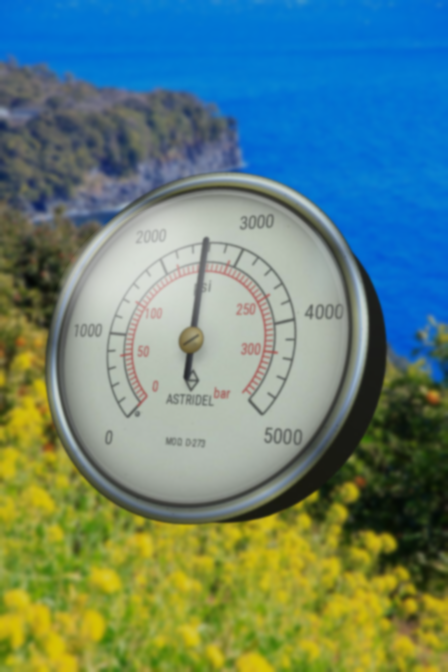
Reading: 2600 (psi)
